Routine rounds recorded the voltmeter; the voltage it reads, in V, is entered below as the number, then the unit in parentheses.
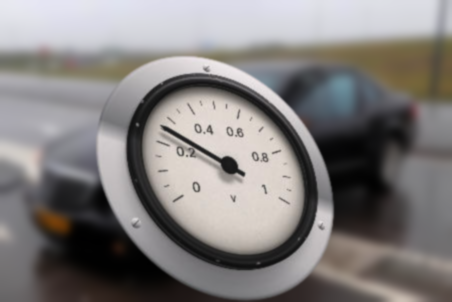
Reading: 0.25 (V)
